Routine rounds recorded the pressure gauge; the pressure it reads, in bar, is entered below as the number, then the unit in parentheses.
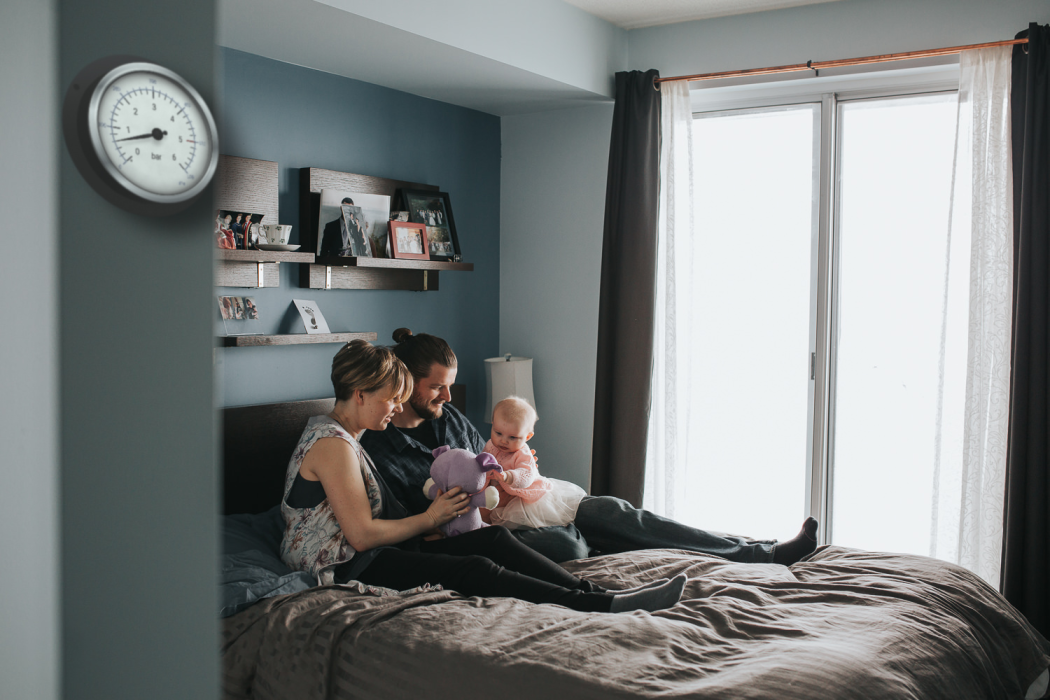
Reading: 0.6 (bar)
